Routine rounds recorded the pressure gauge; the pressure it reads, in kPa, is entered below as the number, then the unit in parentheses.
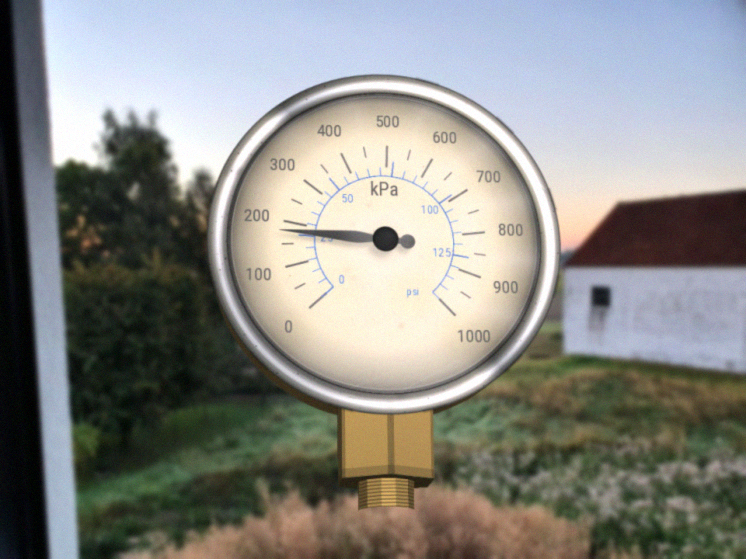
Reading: 175 (kPa)
